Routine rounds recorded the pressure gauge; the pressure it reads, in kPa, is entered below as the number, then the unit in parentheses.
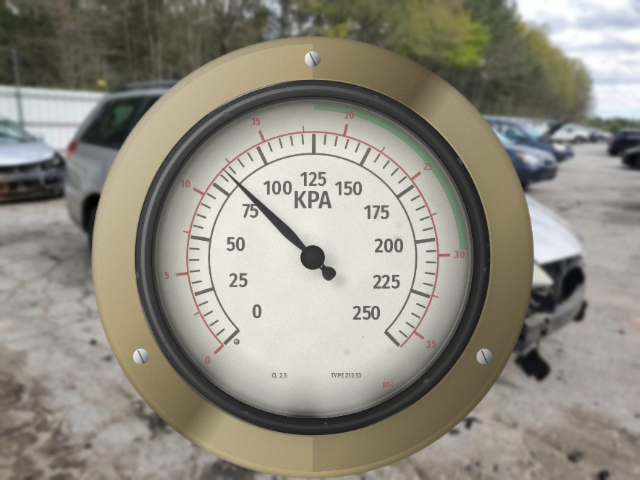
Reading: 82.5 (kPa)
